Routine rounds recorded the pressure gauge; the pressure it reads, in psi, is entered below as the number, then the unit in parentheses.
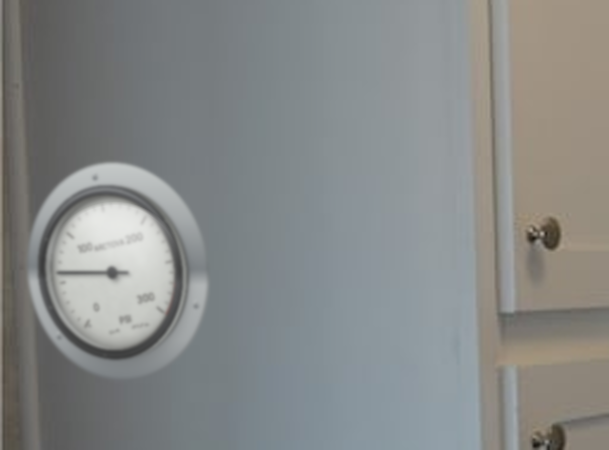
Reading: 60 (psi)
